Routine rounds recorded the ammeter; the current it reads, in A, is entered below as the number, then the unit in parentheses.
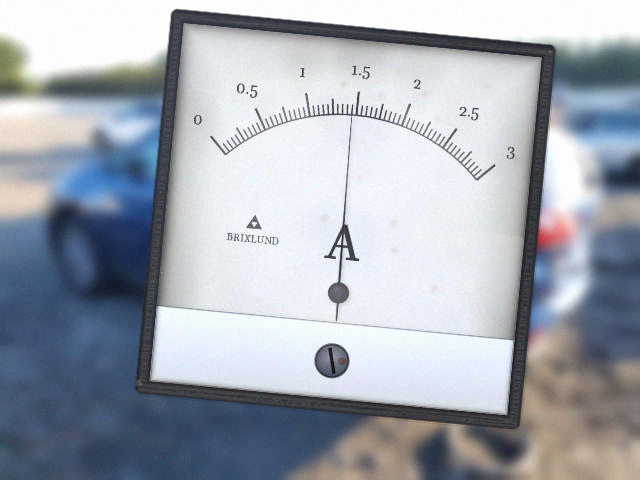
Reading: 1.45 (A)
